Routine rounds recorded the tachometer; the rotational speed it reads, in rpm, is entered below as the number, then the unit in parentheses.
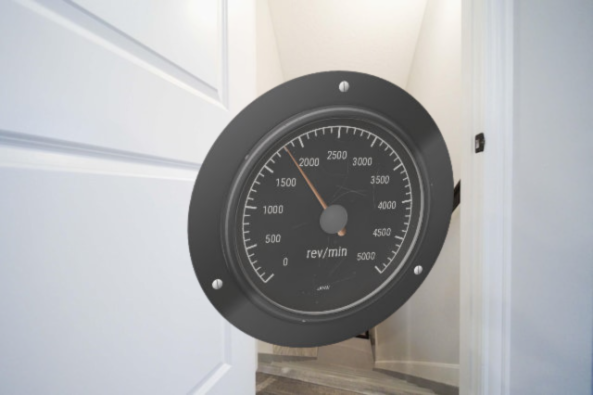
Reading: 1800 (rpm)
